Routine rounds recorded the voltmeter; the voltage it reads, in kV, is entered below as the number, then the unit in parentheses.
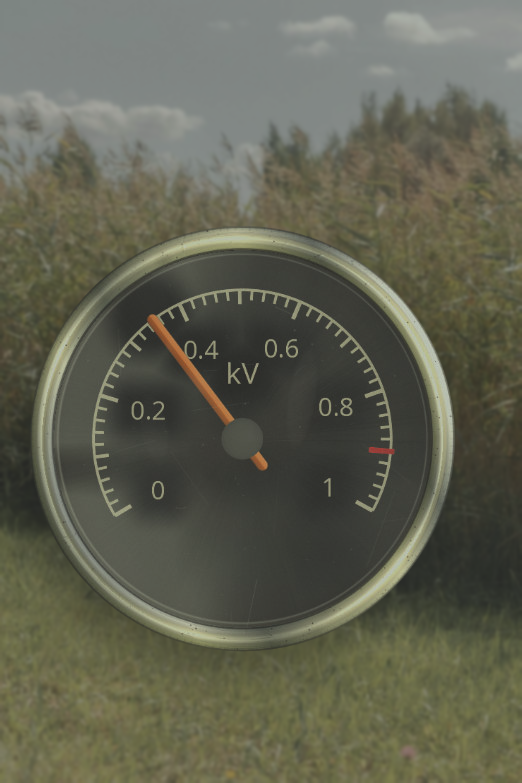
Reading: 0.35 (kV)
